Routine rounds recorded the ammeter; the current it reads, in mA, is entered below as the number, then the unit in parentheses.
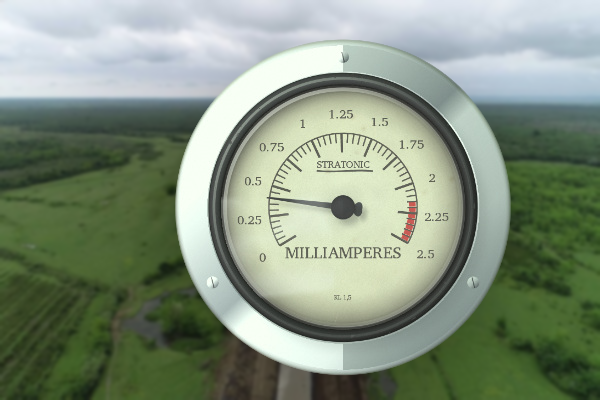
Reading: 0.4 (mA)
